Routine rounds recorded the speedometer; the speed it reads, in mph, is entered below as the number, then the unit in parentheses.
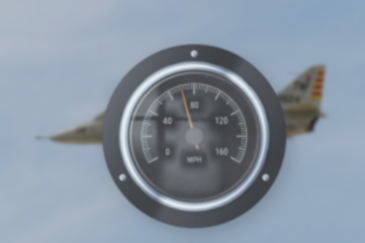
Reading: 70 (mph)
